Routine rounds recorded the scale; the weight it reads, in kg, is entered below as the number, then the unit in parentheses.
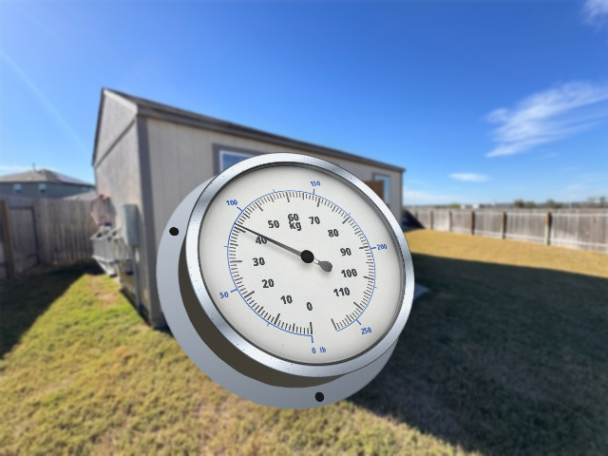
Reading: 40 (kg)
